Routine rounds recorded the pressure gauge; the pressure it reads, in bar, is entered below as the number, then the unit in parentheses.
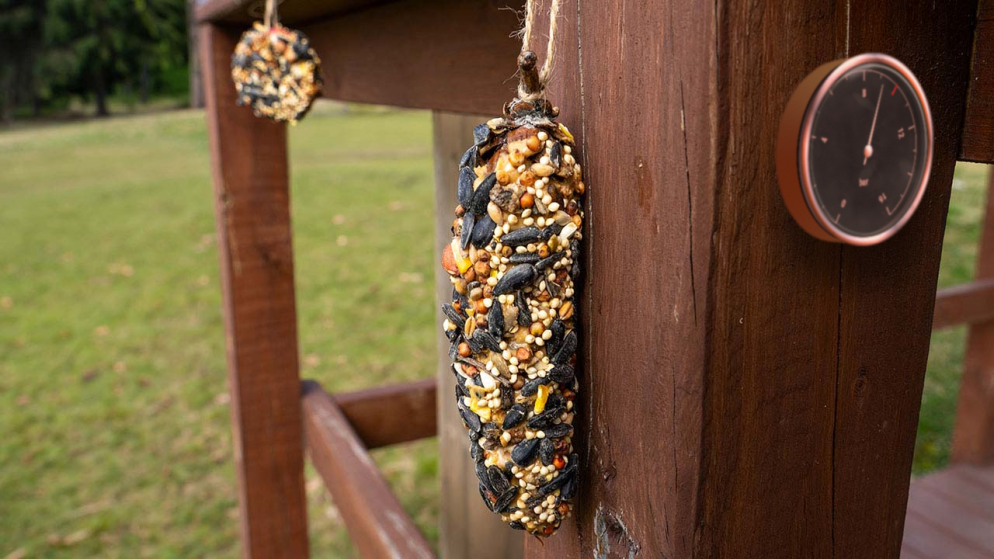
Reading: 9 (bar)
